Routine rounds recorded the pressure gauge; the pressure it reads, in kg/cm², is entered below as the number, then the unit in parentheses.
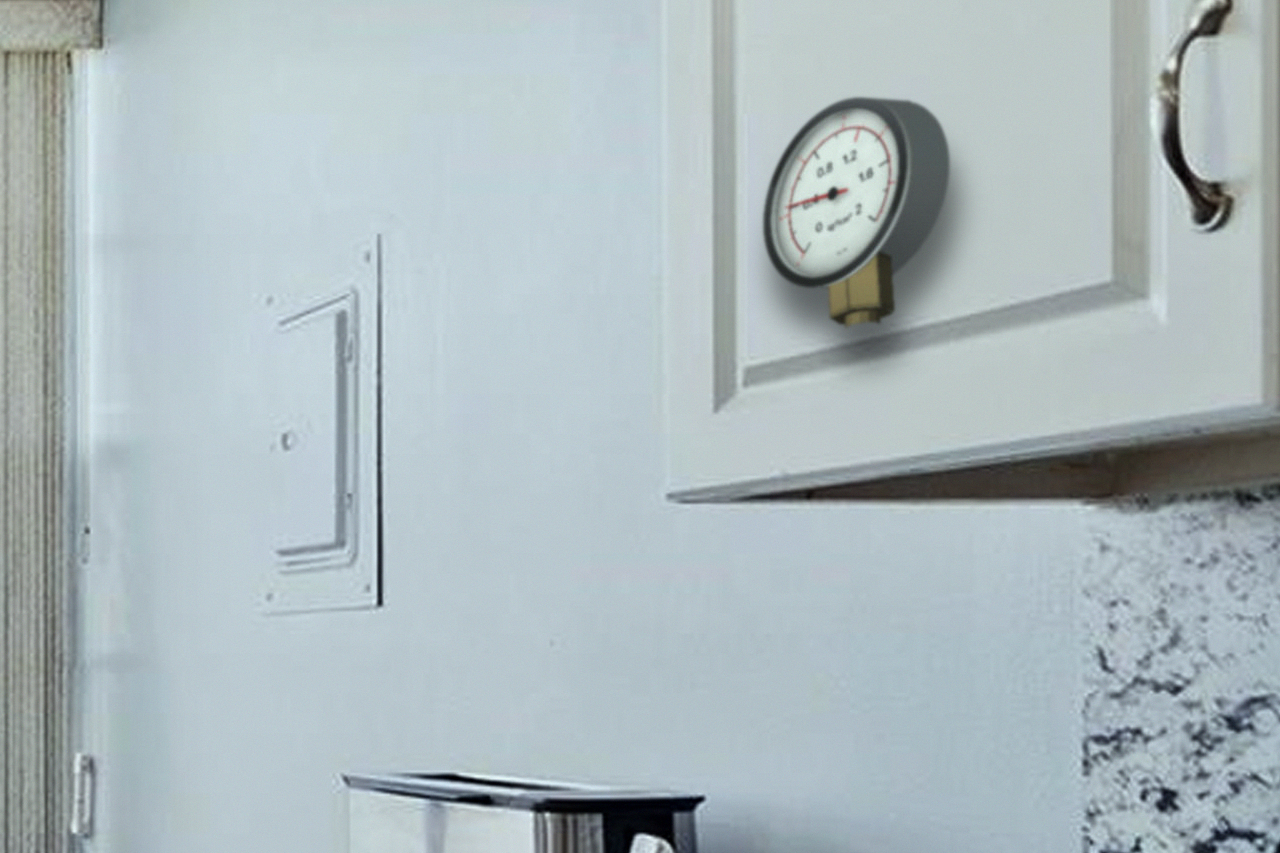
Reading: 0.4 (kg/cm²)
